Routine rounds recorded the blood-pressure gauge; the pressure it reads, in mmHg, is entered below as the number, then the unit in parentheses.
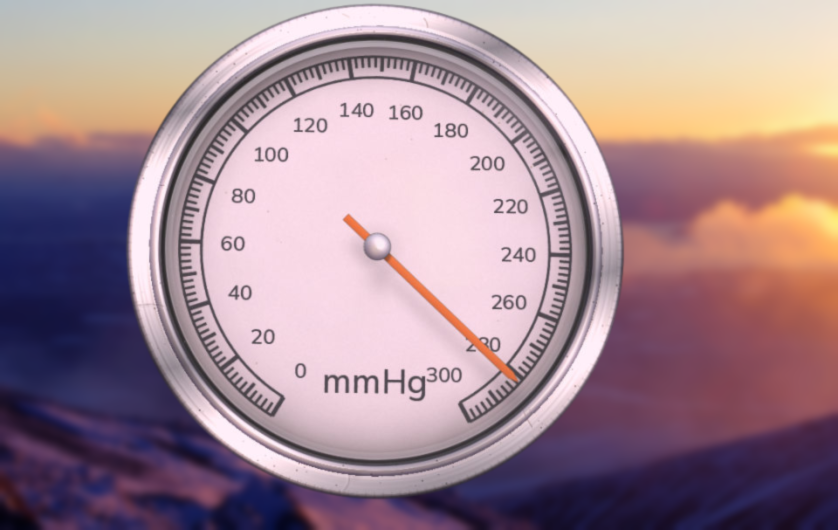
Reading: 282 (mmHg)
